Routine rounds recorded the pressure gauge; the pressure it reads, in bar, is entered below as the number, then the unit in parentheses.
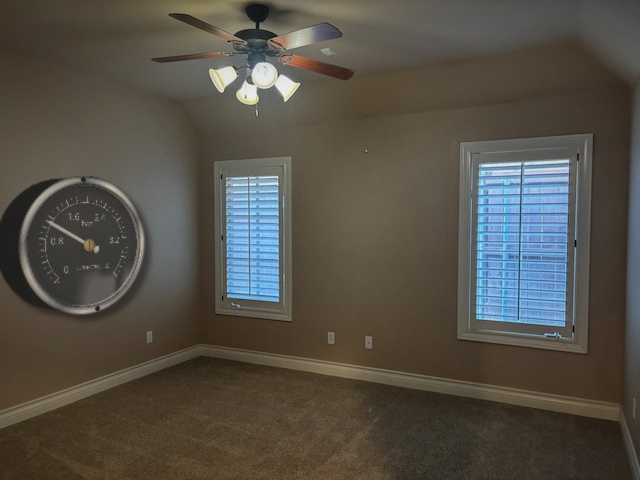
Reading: 1.1 (bar)
